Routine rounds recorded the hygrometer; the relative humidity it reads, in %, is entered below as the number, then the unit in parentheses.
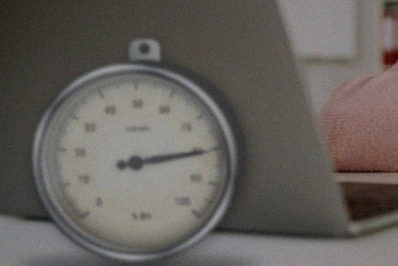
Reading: 80 (%)
